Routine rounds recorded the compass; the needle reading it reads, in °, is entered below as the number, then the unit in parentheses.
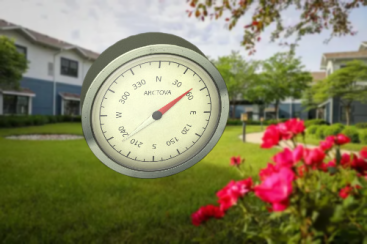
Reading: 50 (°)
